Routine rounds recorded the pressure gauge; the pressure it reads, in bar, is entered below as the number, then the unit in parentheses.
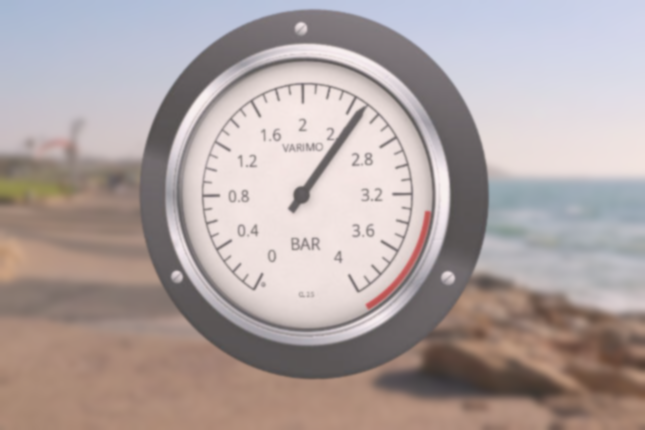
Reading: 2.5 (bar)
